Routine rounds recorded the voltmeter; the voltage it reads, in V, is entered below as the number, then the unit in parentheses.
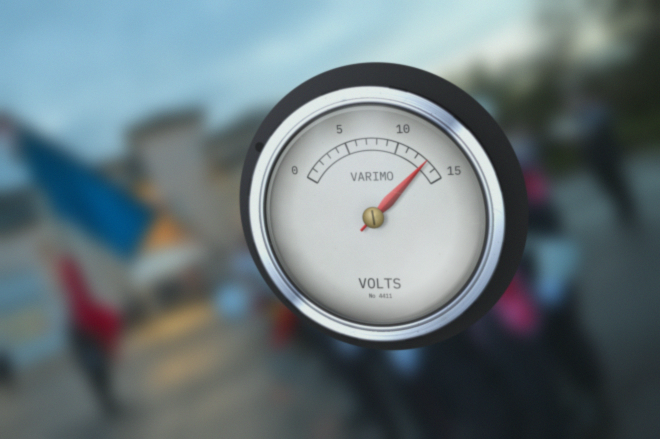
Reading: 13 (V)
